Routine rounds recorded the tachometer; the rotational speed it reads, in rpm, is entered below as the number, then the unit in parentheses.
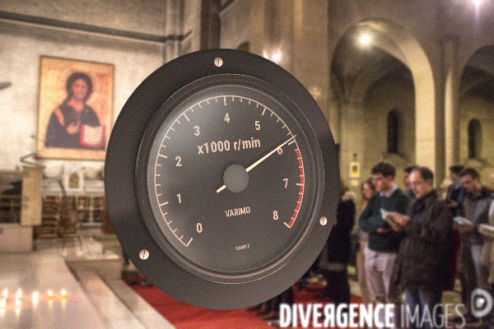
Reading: 5900 (rpm)
